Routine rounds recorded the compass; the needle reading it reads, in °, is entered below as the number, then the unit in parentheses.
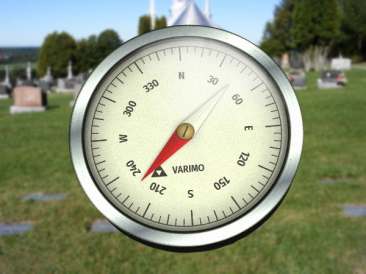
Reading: 225 (°)
